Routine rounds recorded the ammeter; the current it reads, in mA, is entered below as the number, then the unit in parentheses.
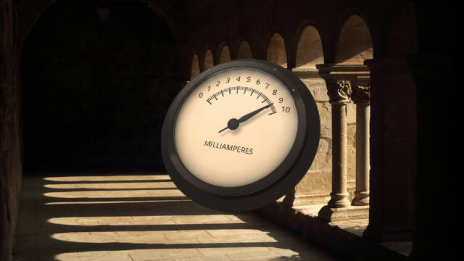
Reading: 9 (mA)
